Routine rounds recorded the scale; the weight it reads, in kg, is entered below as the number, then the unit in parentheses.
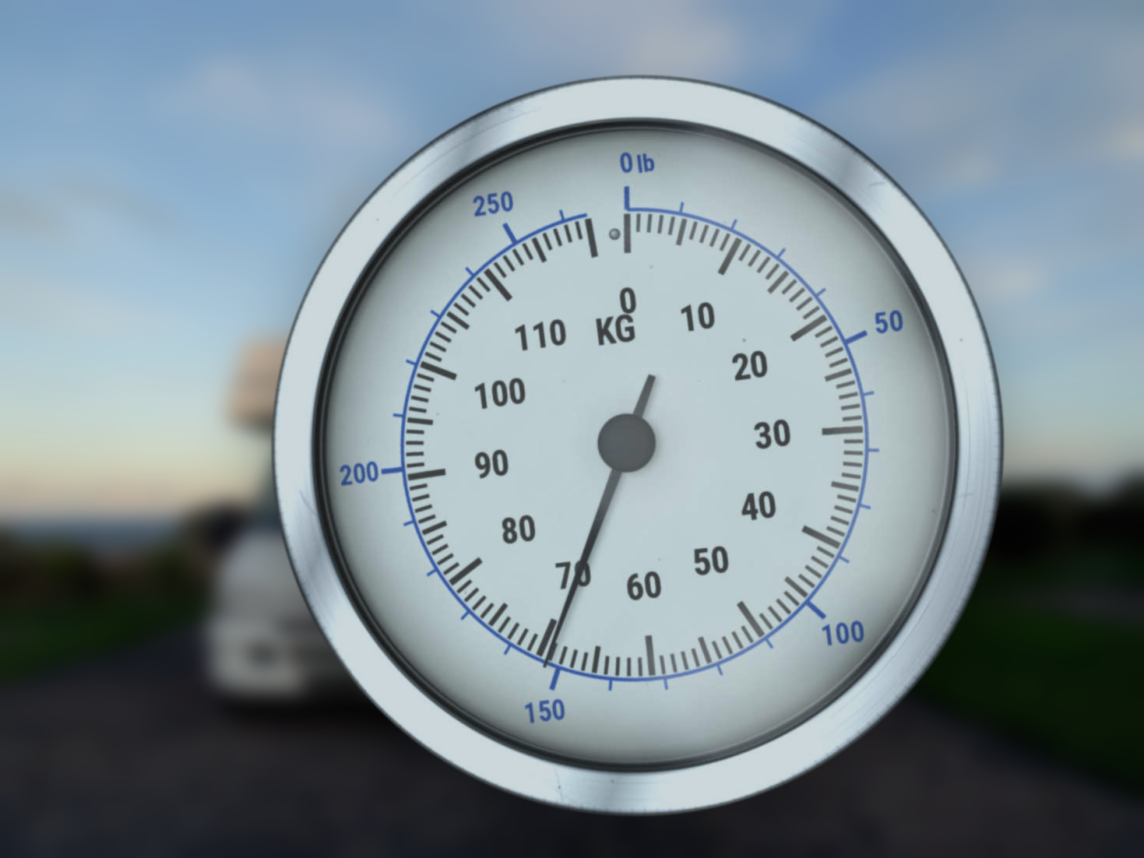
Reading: 69 (kg)
